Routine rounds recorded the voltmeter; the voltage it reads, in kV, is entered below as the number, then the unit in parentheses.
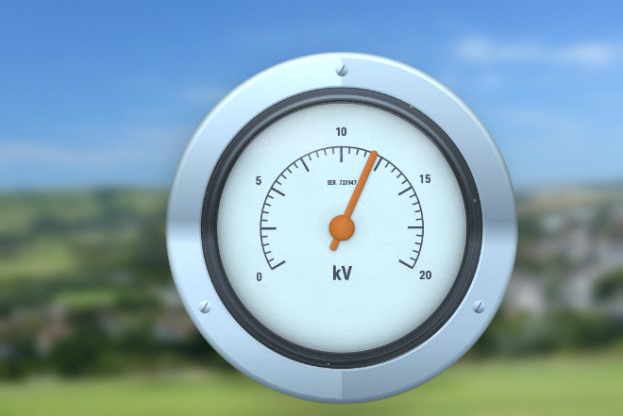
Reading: 12 (kV)
